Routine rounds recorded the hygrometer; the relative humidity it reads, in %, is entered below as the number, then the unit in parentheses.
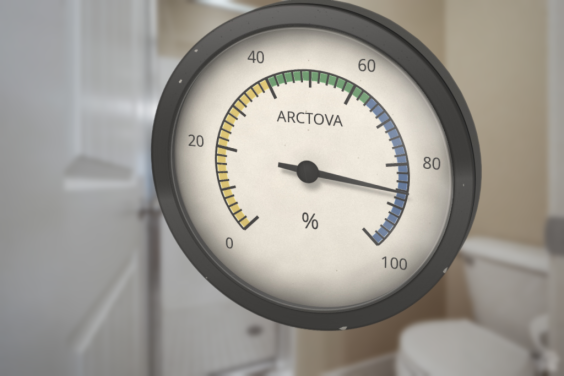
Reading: 86 (%)
